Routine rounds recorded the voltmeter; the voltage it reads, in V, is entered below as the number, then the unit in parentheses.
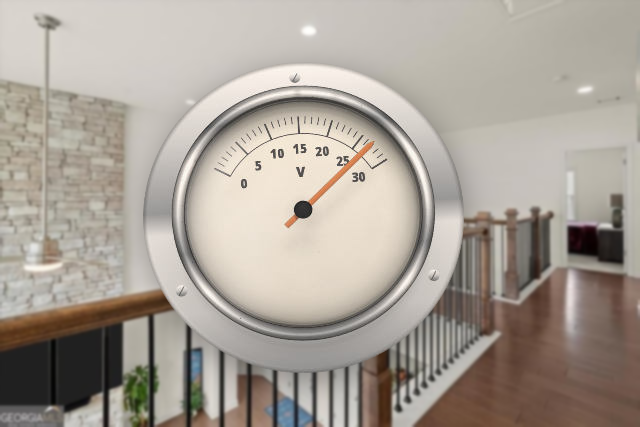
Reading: 27 (V)
